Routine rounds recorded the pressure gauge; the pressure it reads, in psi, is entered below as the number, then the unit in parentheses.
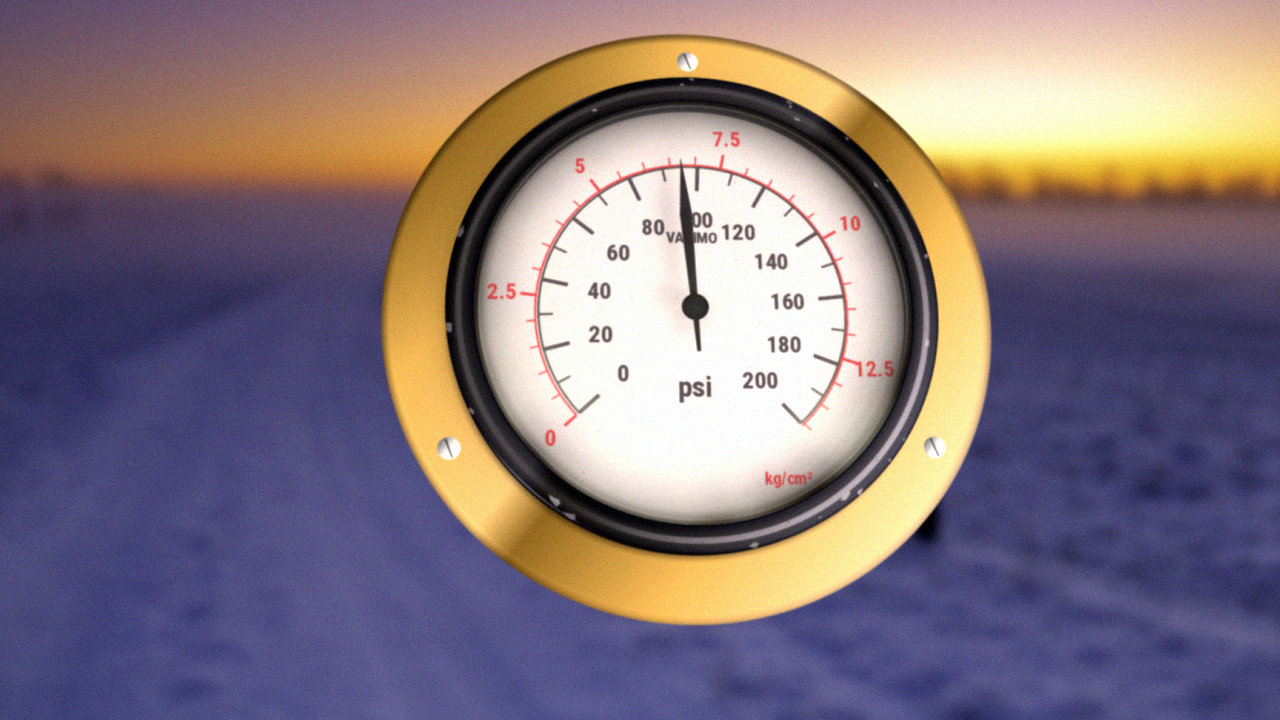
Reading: 95 (psi)
